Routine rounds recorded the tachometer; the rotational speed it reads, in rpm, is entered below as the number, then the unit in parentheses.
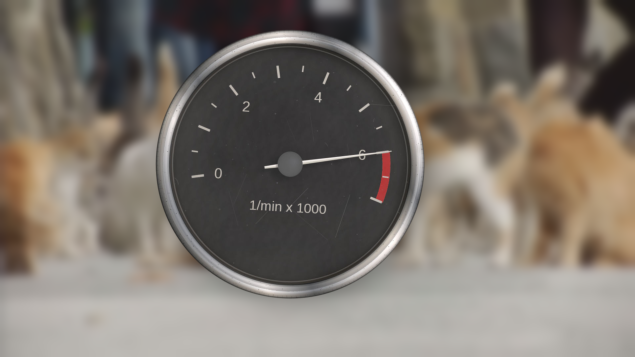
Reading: 6000 (rpm)
